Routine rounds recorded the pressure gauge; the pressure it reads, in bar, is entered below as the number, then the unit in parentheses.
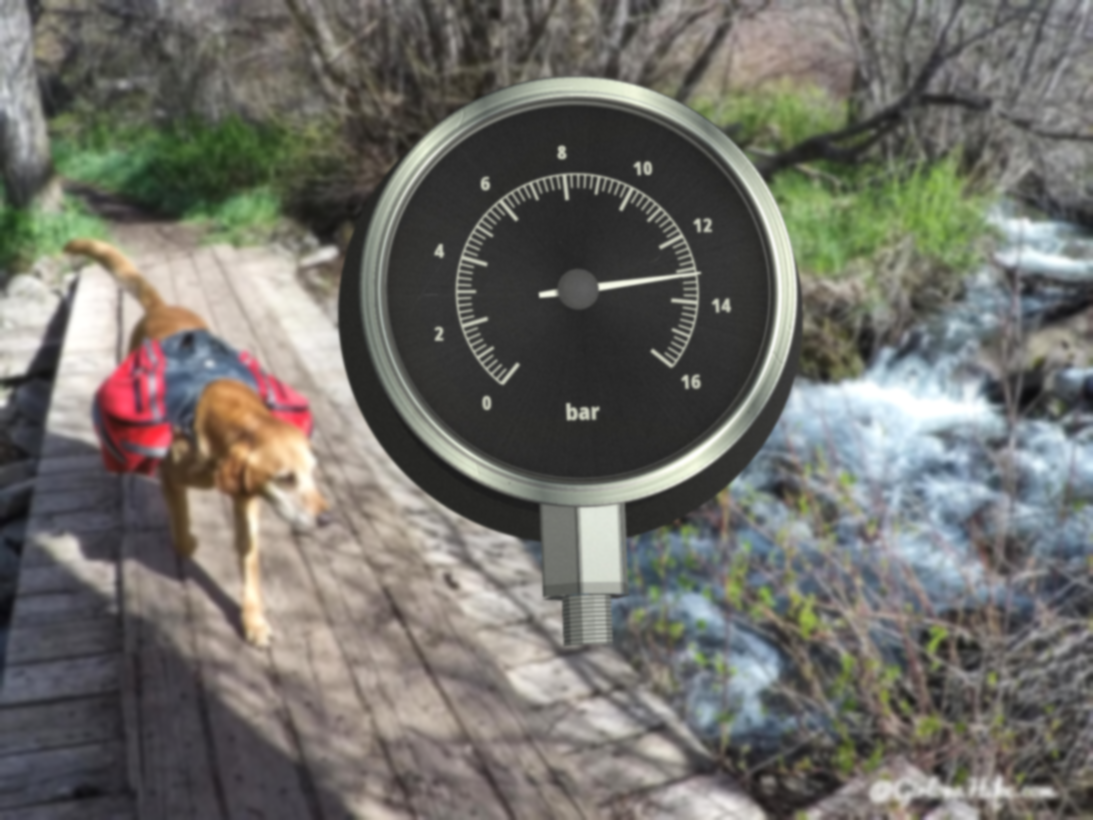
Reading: 13.2 (bar)
